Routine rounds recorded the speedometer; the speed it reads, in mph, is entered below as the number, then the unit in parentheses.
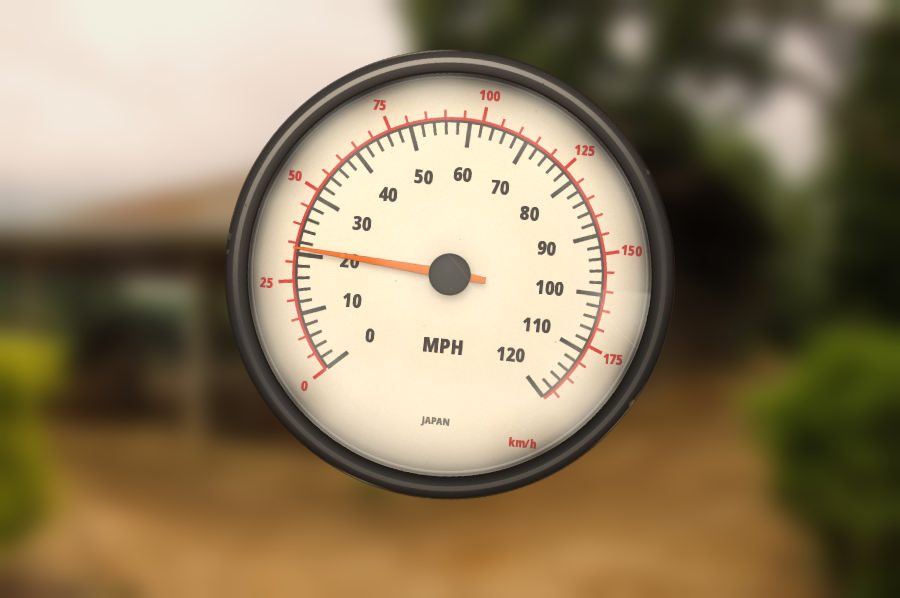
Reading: 21 (mph)
